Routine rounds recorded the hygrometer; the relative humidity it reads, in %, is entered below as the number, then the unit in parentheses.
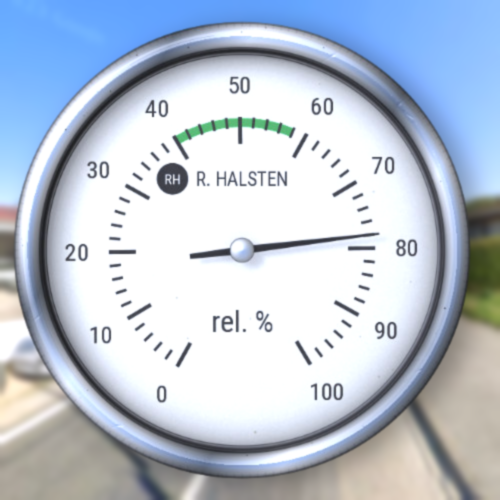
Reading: 78 (%)
